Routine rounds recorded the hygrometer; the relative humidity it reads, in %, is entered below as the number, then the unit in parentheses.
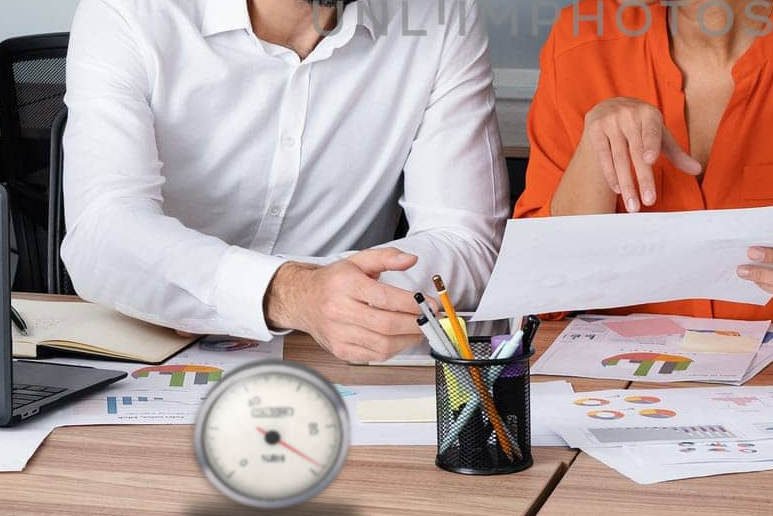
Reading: 96 (%)
